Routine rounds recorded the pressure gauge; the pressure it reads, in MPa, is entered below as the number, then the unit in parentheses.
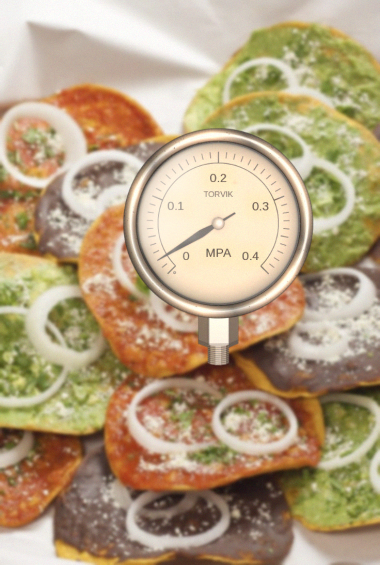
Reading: 0.02 (MPa)
